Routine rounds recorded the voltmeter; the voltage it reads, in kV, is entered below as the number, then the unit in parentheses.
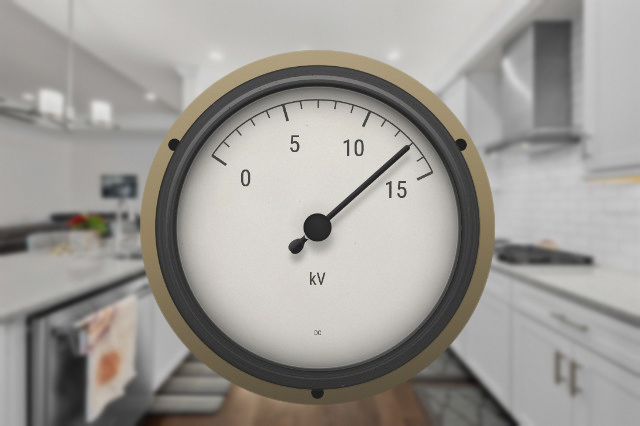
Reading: 13 (kV)
